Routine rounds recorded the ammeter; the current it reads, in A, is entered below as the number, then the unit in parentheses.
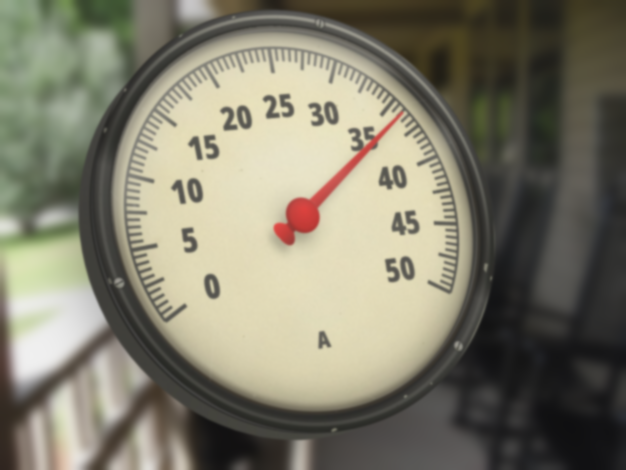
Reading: 36 (A)
